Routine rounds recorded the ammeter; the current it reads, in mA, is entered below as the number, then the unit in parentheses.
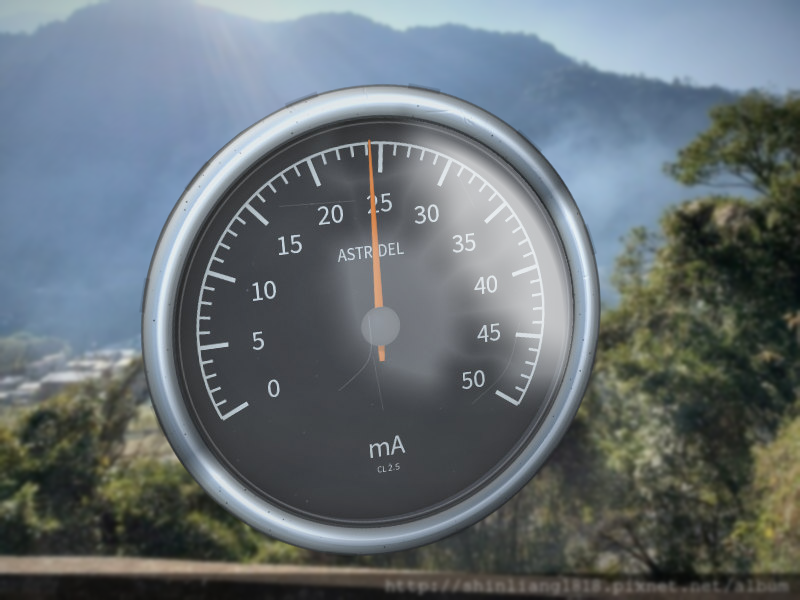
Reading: 24 (mA)
